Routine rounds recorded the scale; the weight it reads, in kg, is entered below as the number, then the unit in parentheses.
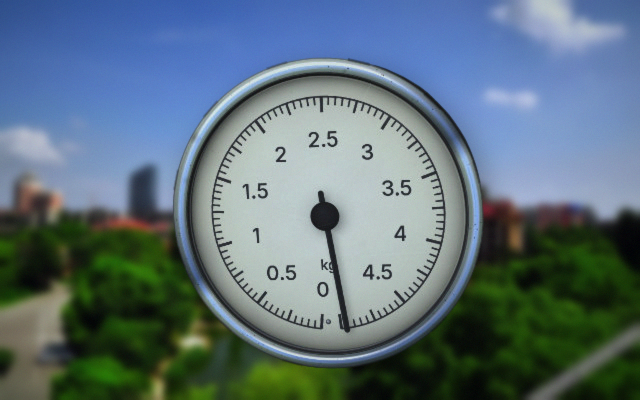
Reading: 4.95 (kg)
